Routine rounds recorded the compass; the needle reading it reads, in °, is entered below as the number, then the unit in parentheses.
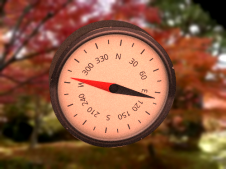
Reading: 277.5 (°)
